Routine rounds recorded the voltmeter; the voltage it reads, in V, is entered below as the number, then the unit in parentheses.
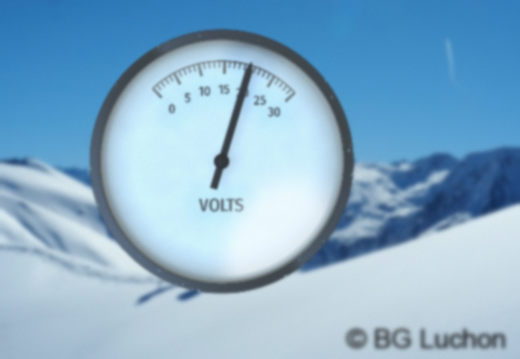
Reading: 20 (V)
